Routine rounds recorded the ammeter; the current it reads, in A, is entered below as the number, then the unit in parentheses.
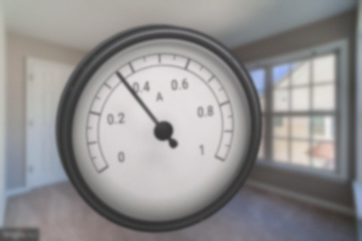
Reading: 0.35 (A)
